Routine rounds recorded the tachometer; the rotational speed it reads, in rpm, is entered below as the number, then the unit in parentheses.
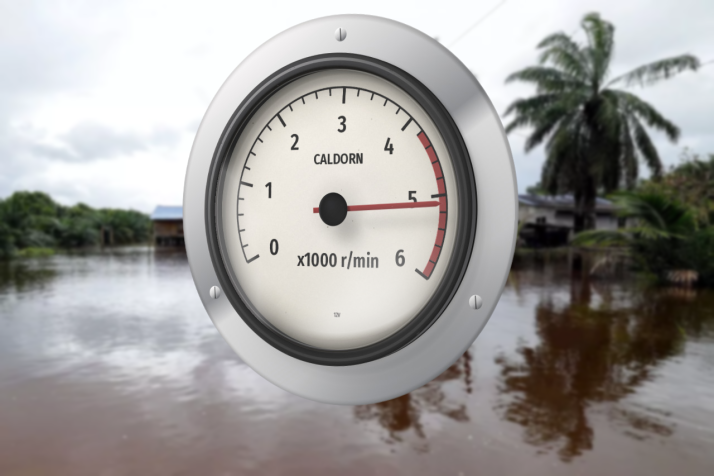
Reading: 5100 (rpm)
